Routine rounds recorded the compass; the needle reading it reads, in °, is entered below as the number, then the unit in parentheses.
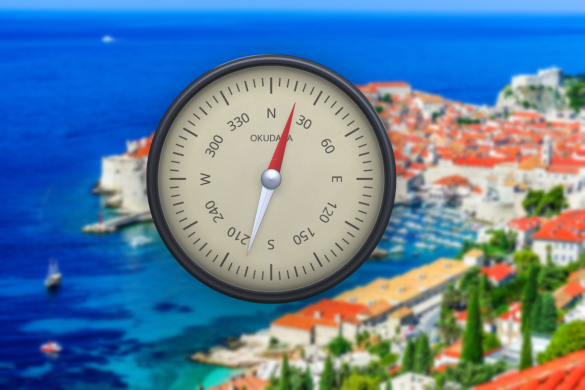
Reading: 17.5 (°)
